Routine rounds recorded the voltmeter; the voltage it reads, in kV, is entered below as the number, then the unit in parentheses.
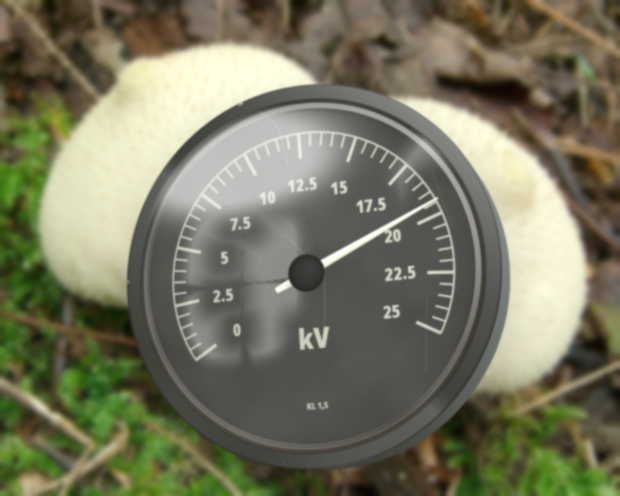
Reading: 19.5 (kV)
